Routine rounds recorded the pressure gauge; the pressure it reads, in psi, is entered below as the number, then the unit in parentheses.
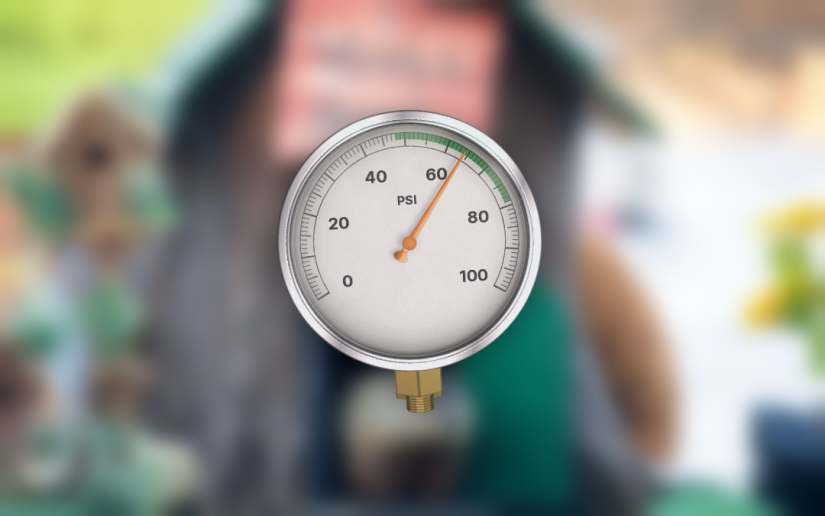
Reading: 64 (psi)
